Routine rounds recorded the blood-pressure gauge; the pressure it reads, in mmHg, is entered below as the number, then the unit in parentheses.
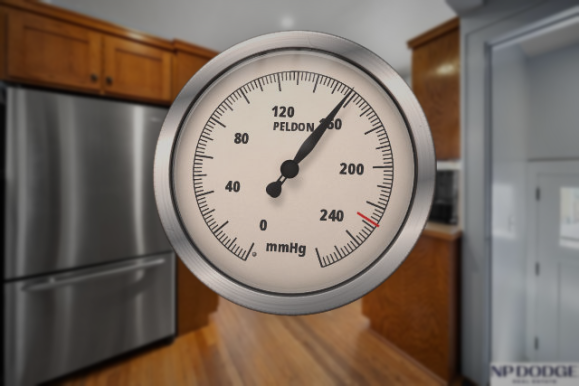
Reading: 158 (mmHg)
